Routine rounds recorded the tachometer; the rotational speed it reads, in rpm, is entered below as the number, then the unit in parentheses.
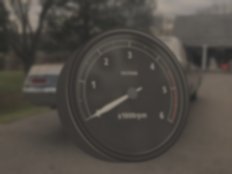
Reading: 0 (rpm)
